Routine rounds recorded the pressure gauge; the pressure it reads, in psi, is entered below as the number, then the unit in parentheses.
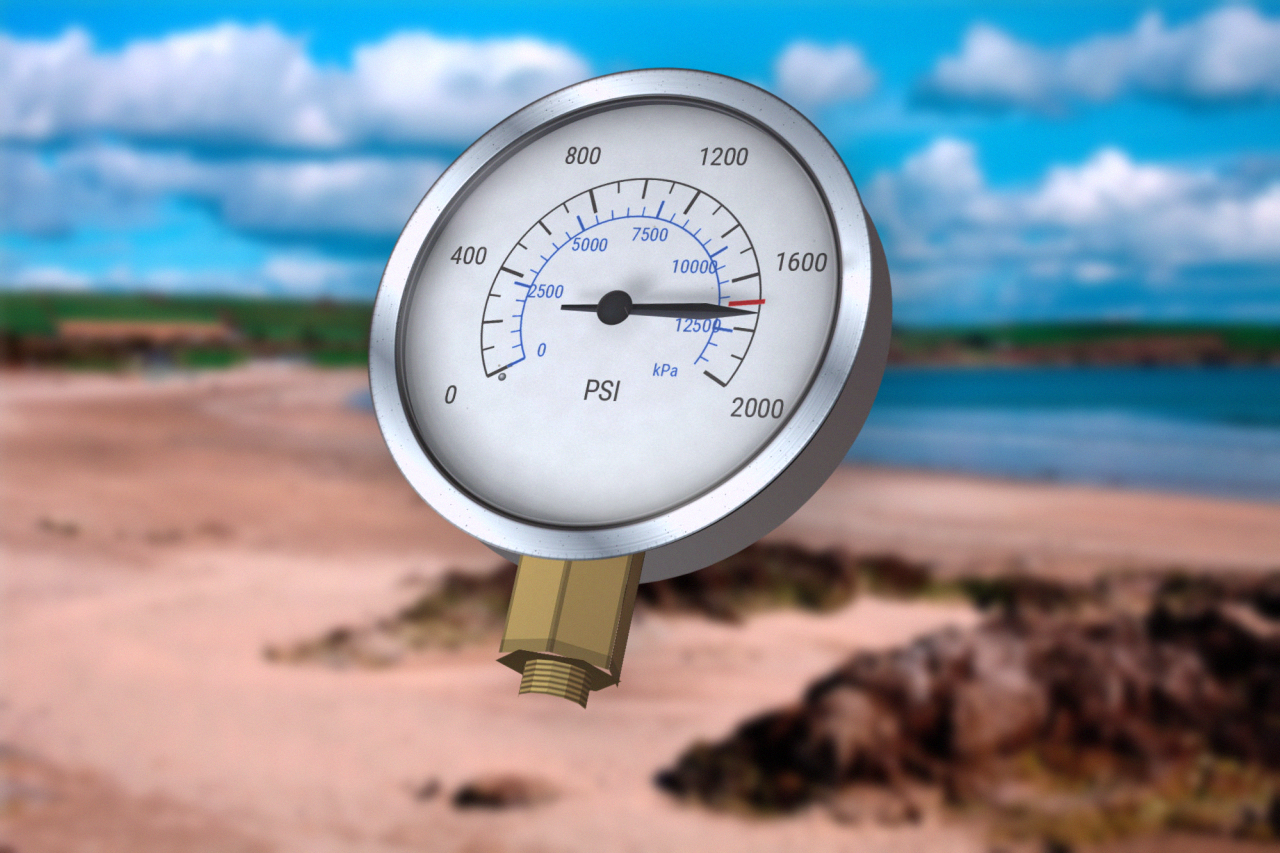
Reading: 1750 (psi)
